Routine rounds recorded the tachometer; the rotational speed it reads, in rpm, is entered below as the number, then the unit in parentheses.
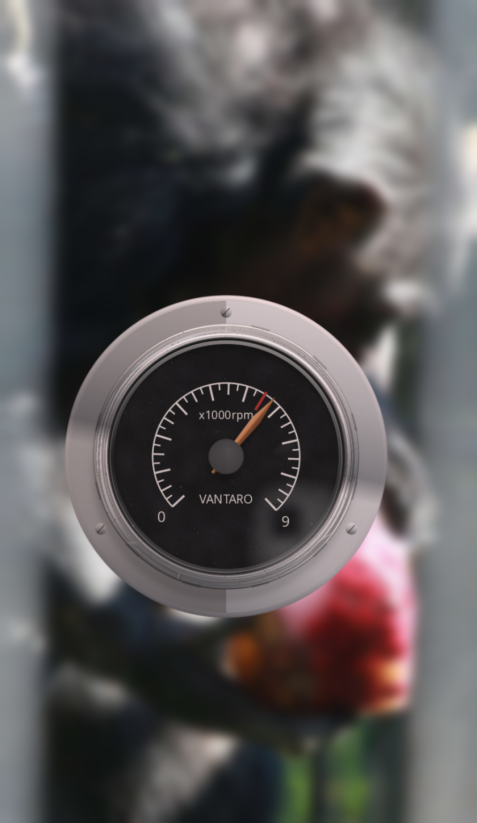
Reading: 5750 (rpm)
